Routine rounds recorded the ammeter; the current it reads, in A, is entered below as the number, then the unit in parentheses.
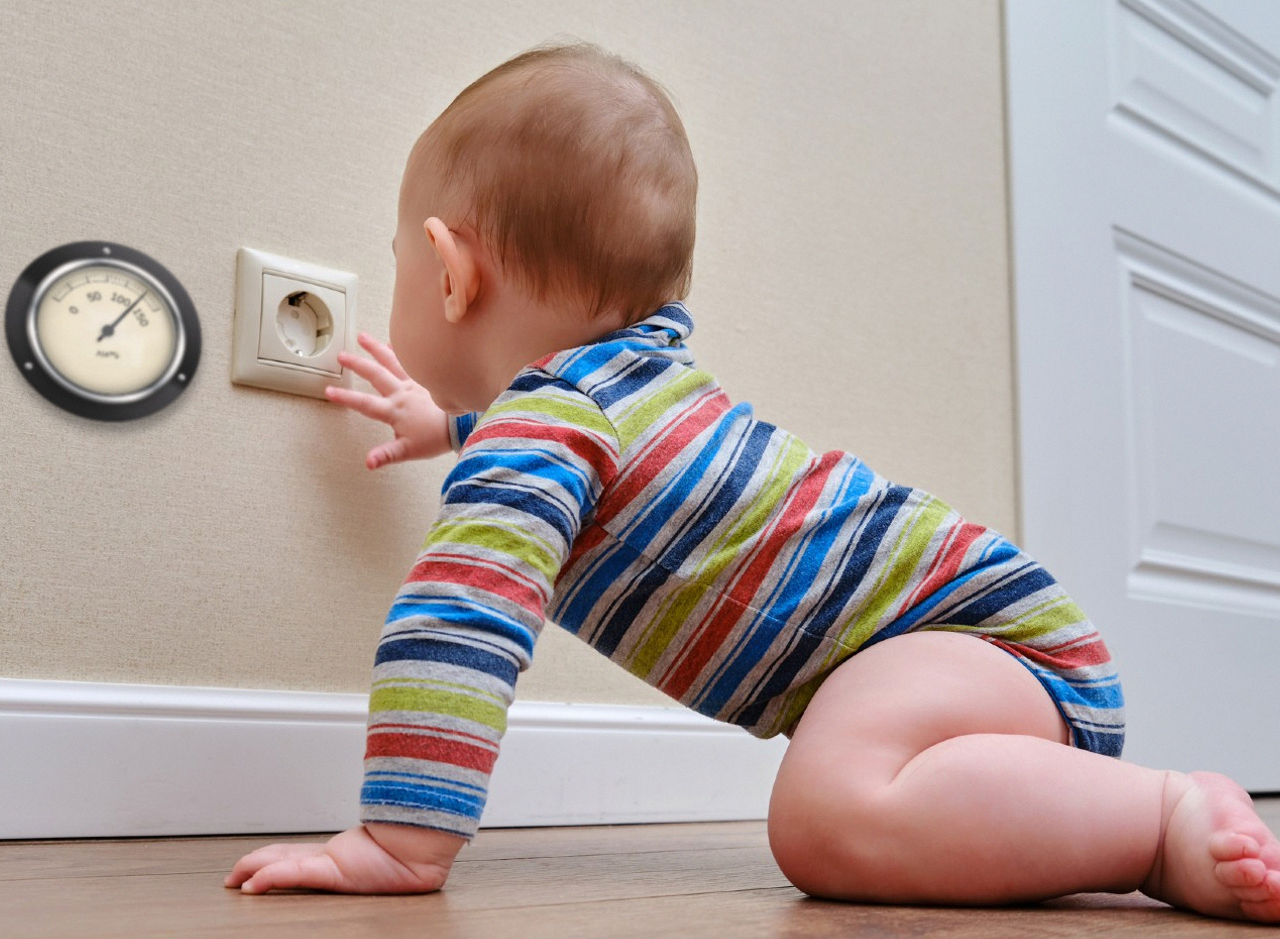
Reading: 125 (A)
